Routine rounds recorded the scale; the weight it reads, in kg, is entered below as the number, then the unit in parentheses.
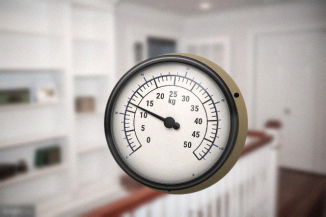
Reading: 12 (kg)
